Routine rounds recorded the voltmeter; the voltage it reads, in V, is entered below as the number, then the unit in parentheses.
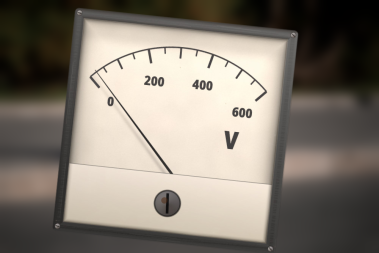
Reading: 25 (V)
